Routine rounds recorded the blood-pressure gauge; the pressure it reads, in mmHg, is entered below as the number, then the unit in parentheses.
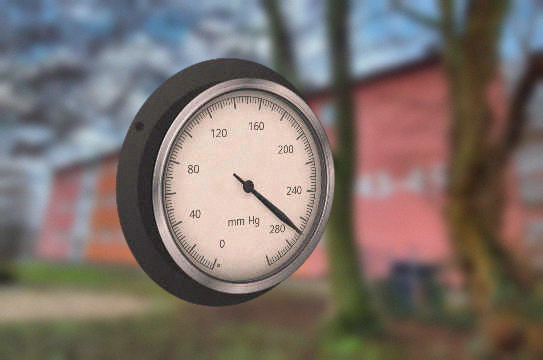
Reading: 270 (mmHg)
